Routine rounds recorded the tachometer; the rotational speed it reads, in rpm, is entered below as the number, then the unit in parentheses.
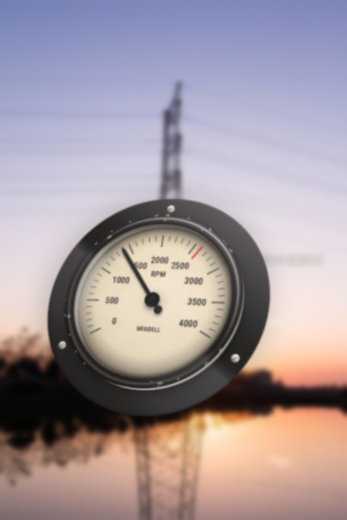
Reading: 1400 (rpm)
